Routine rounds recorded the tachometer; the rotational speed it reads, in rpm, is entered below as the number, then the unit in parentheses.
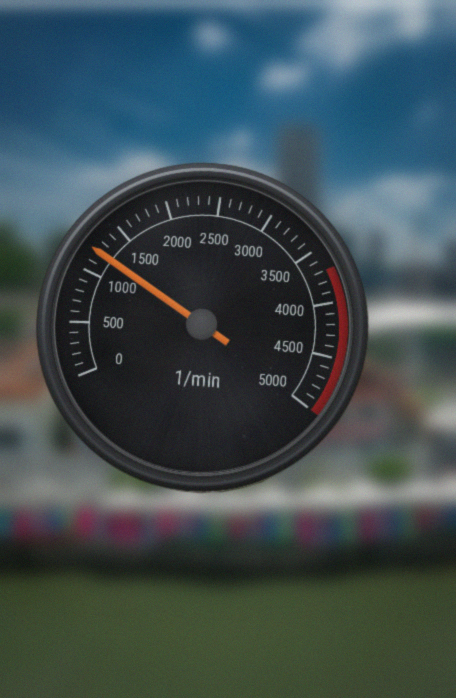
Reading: 1200 (rpm)
